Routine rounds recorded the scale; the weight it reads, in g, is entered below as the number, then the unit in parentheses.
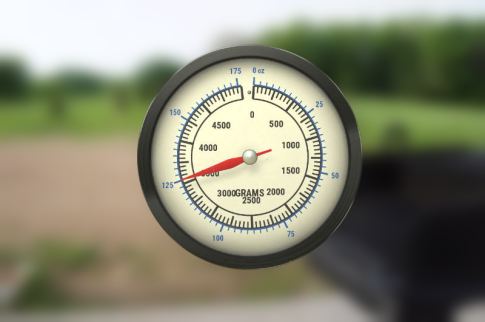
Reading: 3550 (g)
